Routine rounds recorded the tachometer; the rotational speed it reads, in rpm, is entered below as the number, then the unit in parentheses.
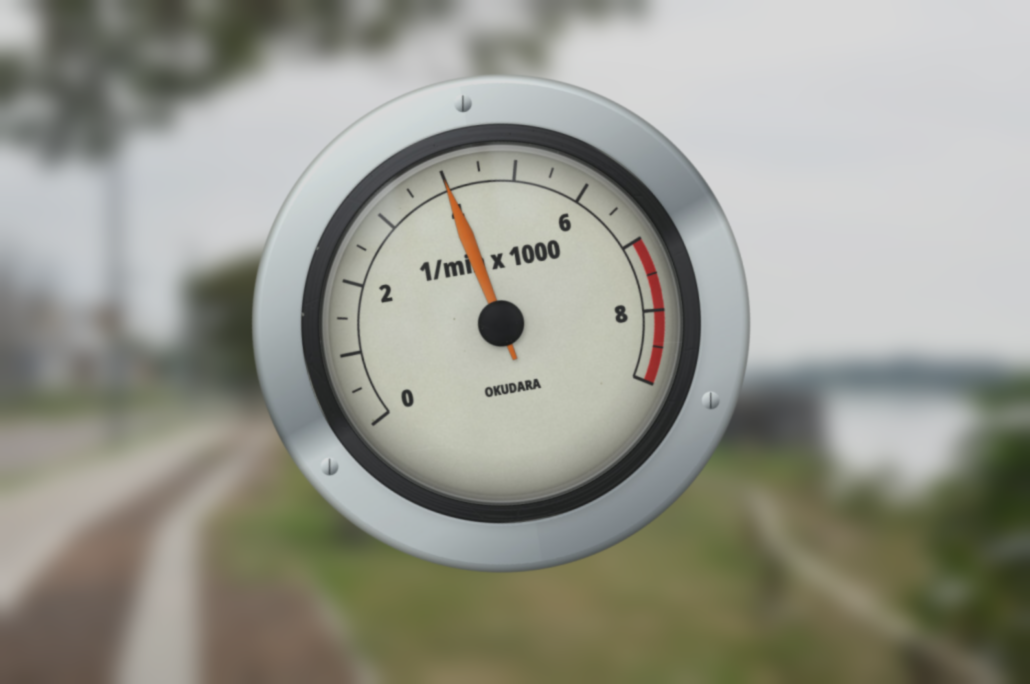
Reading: 4000 (rpm)
